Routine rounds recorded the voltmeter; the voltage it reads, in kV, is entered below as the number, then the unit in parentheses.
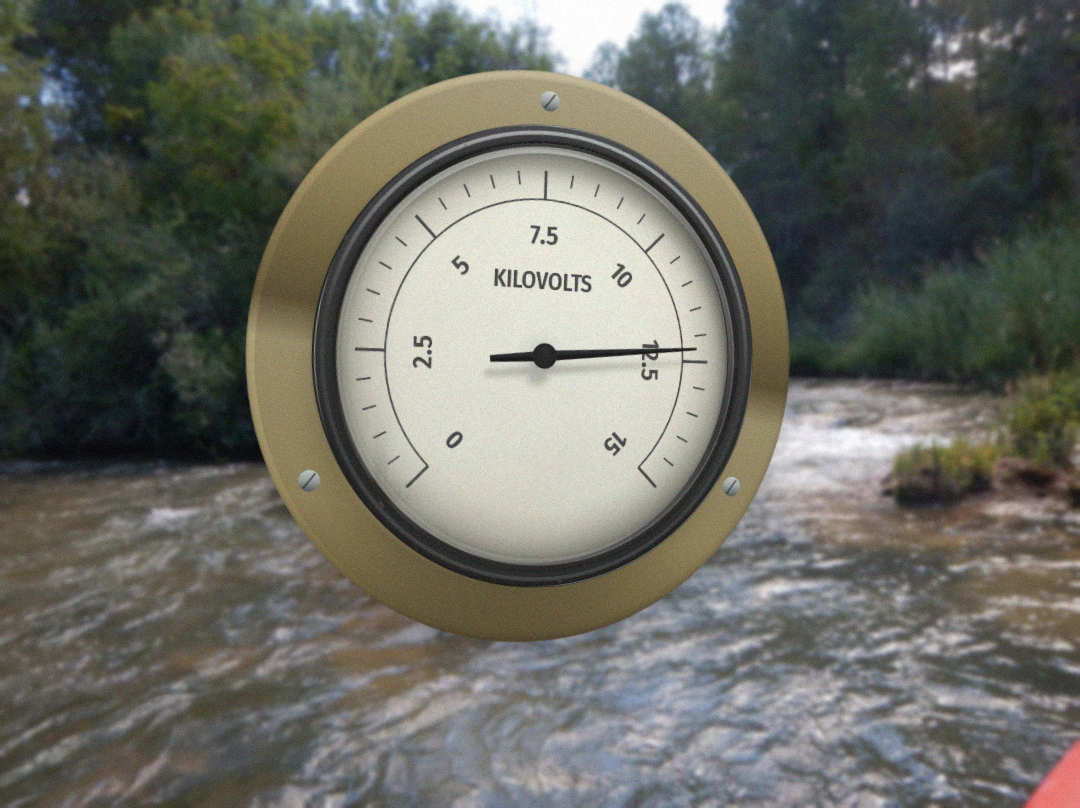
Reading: 12.25 (kV)
